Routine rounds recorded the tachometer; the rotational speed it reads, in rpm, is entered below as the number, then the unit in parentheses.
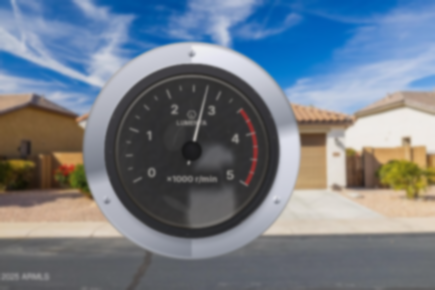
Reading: 2750 (rpm)
